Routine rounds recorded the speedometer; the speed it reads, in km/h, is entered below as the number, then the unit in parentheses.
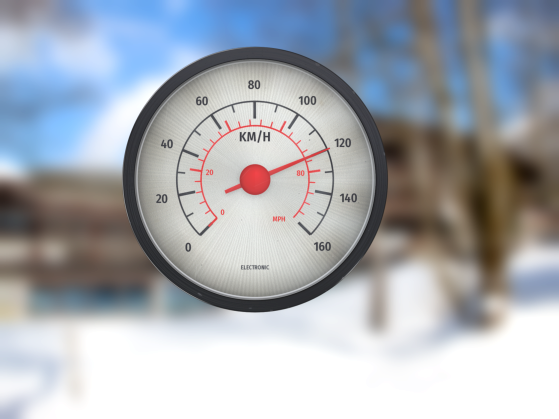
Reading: 120 (km/h)
